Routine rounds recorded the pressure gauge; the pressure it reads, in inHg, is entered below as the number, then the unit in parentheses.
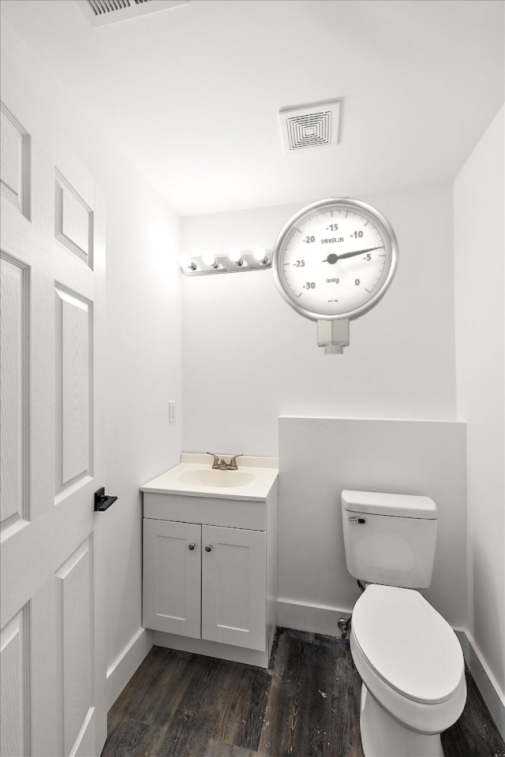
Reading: -6 (inHg)
